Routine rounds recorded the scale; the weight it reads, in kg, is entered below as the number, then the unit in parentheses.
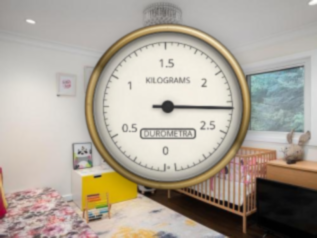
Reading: 2.3 (kg)
